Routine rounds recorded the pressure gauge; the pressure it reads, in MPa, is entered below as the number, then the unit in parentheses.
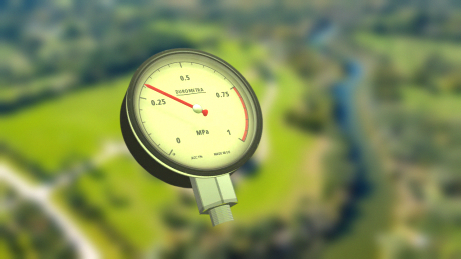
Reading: 0.3 (MPa)
